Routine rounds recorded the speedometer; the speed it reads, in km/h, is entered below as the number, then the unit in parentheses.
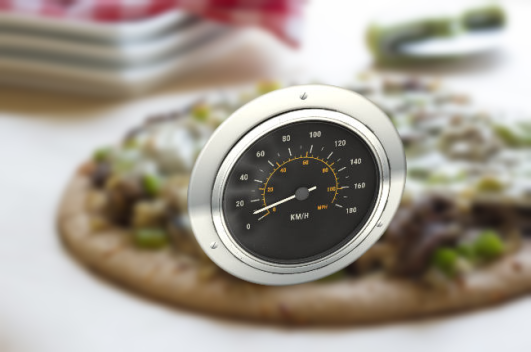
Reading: 10 (km/h)
